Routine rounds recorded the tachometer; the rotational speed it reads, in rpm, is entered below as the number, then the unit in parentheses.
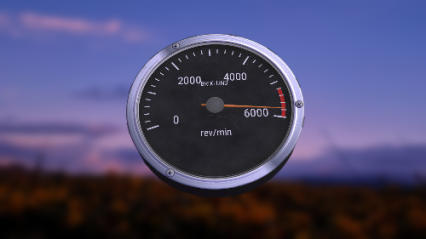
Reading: 5800 (rpm)
